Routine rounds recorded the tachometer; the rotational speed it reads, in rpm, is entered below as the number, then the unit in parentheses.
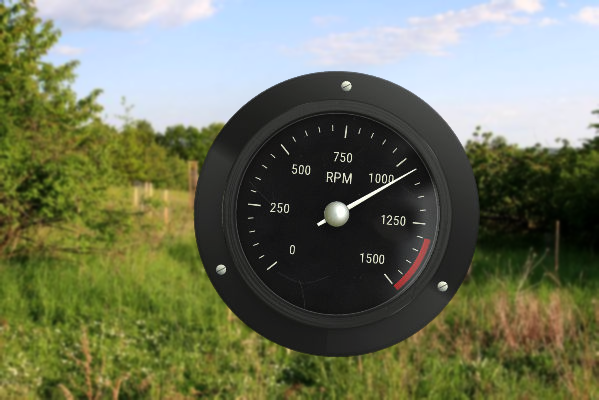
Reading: 1050 (rpm)
